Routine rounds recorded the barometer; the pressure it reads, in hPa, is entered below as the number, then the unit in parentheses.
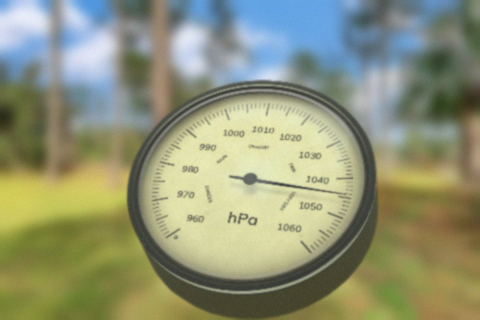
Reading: 1045 (hPa)
